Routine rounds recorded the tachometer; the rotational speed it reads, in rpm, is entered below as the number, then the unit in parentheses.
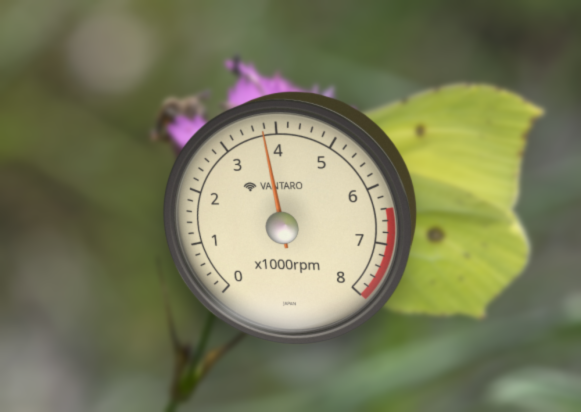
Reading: 3800 (rpm)
